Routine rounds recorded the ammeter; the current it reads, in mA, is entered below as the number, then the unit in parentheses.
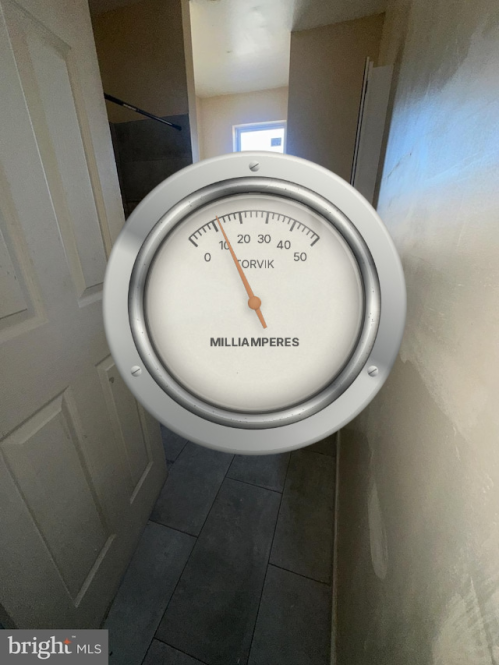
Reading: 12 (mA)
